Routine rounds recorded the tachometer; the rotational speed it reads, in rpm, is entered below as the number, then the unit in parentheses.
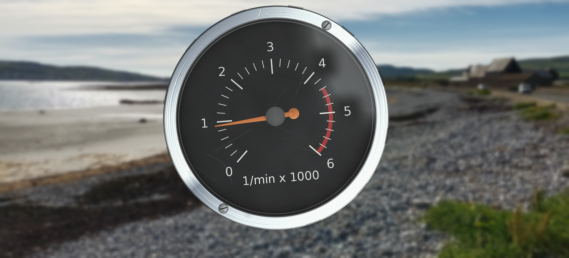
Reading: 900 (rpm)
